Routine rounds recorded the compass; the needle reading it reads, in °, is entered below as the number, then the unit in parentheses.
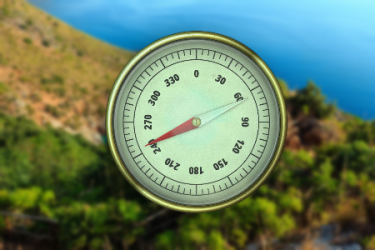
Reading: 245 (°)
